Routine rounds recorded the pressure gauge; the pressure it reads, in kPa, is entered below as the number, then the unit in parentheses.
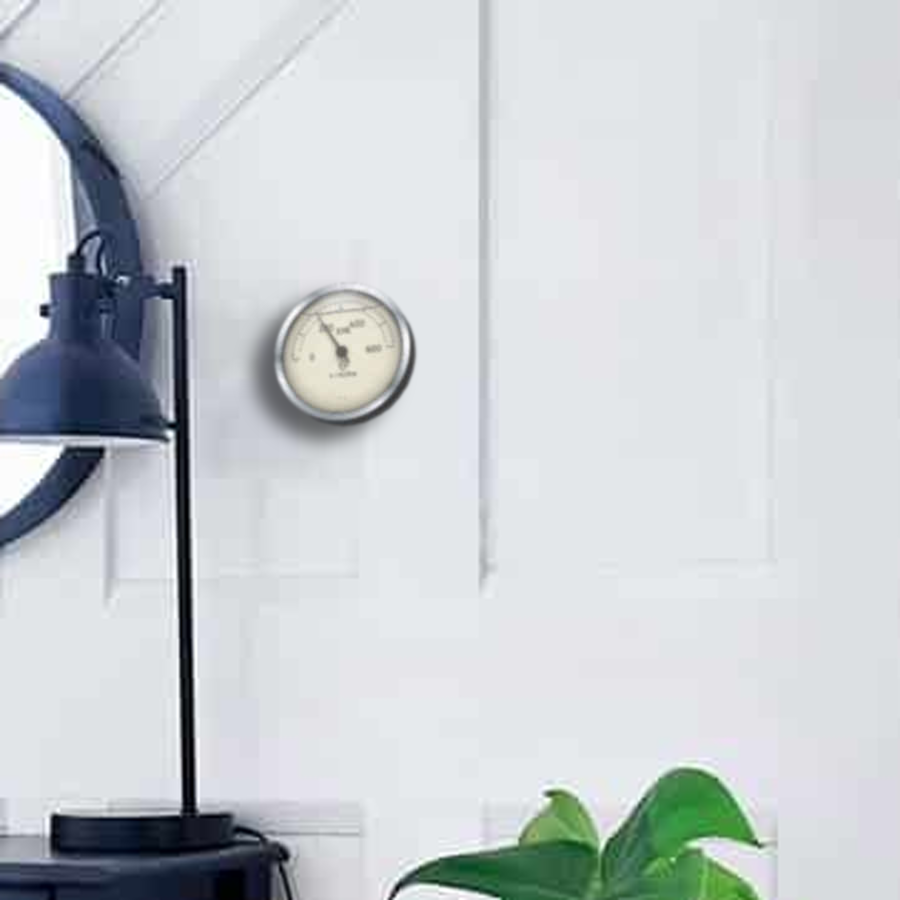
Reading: 200 (kPa)
